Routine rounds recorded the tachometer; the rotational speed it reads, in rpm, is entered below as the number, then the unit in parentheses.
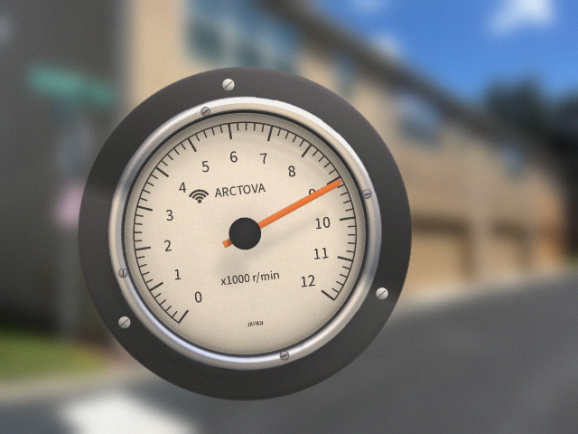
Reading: 9100 (rpm)
